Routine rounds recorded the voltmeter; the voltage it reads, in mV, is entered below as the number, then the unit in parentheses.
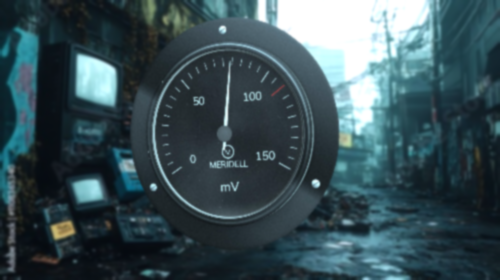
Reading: 80 (mV)
